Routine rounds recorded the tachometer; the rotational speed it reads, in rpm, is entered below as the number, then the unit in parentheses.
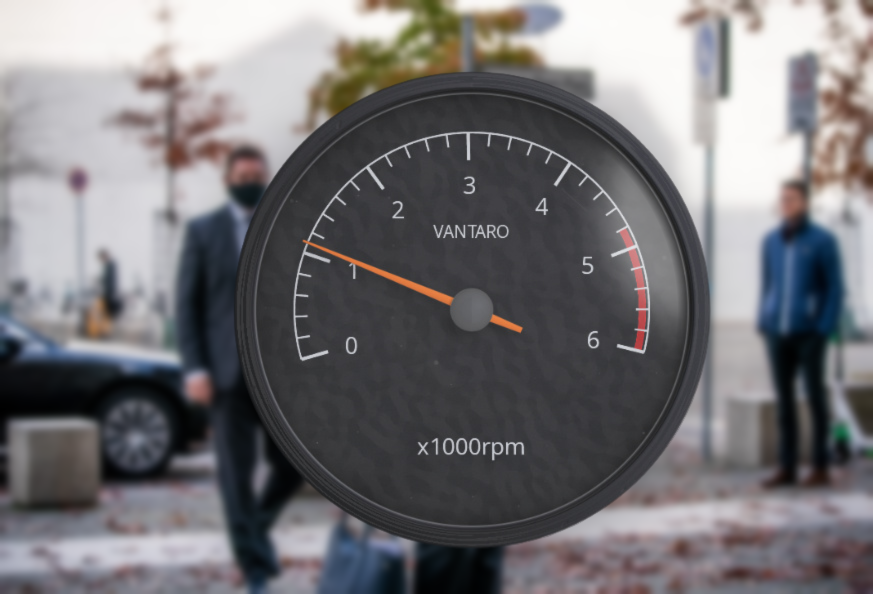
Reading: 1100 (rpm)
